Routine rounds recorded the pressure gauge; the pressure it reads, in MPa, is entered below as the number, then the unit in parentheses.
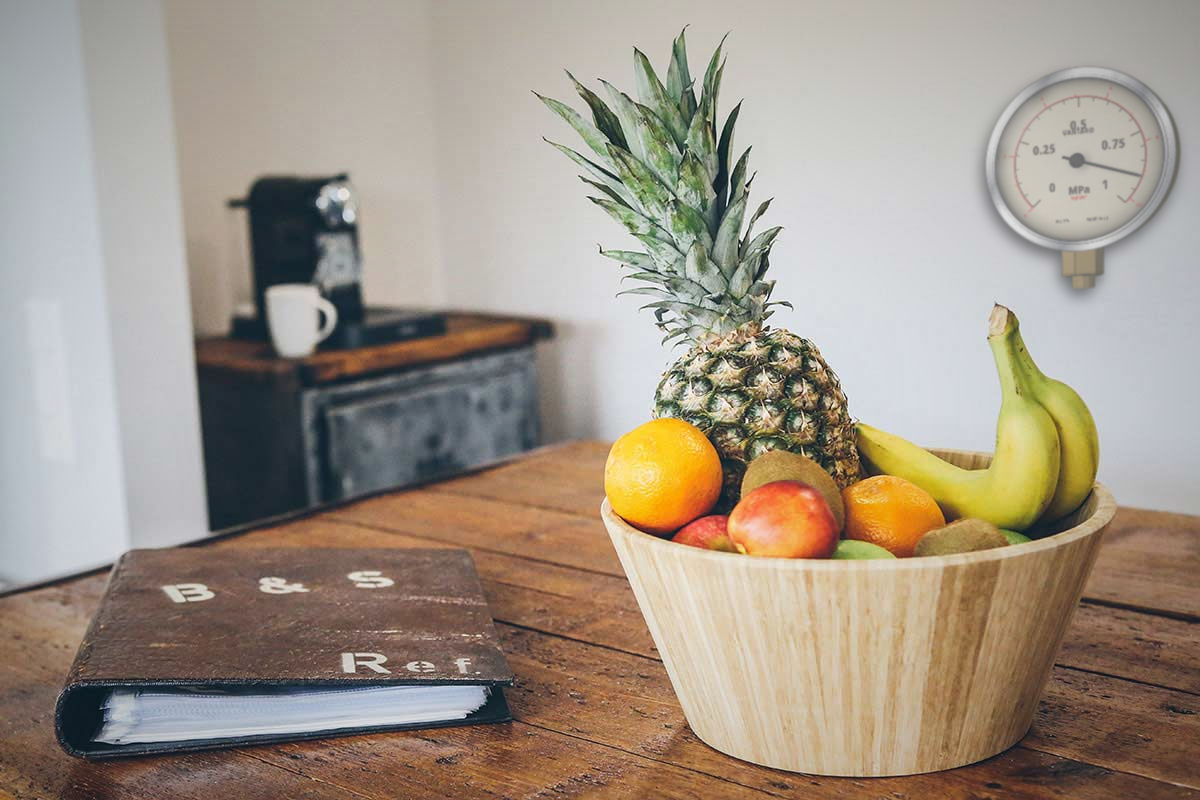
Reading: 0.9 (MPa)
